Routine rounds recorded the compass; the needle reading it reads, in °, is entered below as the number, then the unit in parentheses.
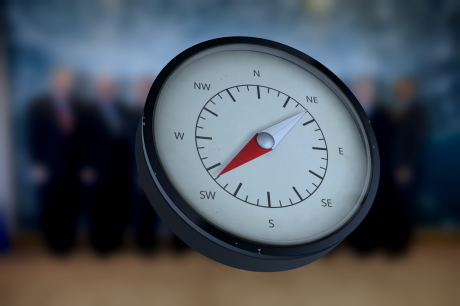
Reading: 230 (°)
